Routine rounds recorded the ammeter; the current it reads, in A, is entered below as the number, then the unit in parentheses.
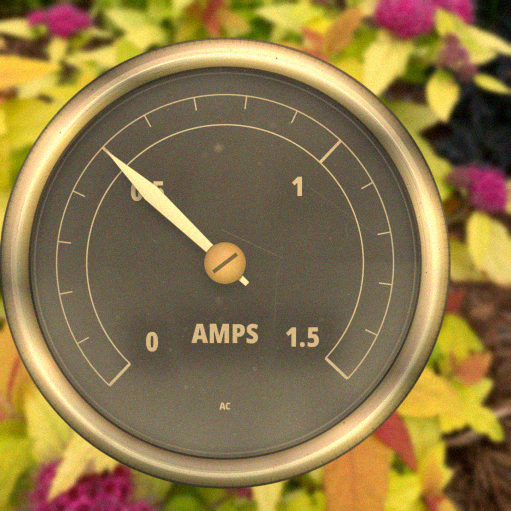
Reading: 0.5 (A)
